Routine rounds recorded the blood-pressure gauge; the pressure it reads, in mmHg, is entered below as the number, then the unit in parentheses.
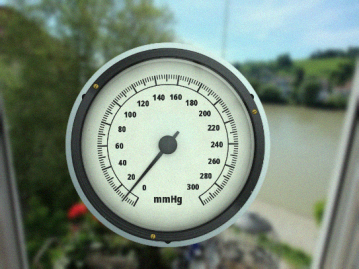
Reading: 10 (mmHg)
